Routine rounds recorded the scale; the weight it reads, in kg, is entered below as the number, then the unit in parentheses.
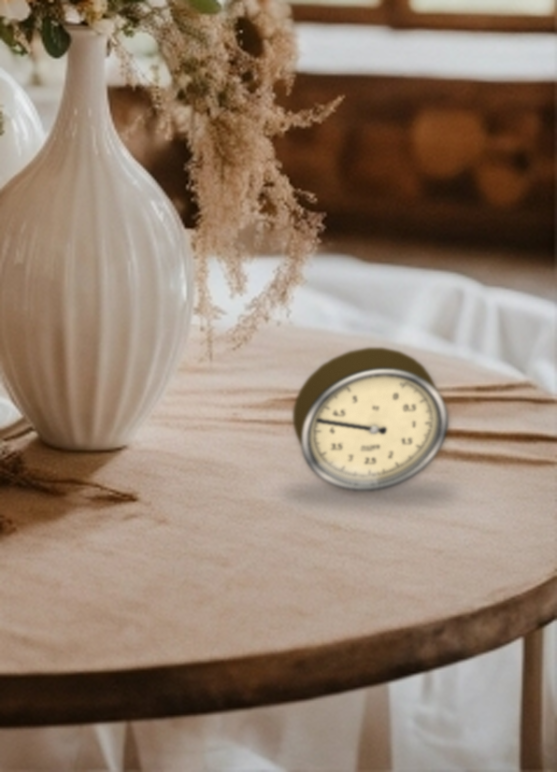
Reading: 4.25 (kg)
